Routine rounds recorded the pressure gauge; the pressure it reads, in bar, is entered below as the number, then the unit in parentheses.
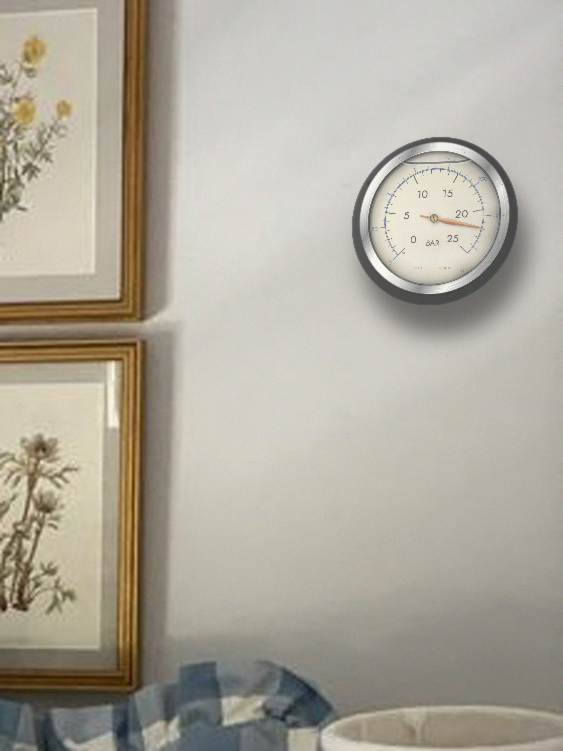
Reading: 22 (bar)
